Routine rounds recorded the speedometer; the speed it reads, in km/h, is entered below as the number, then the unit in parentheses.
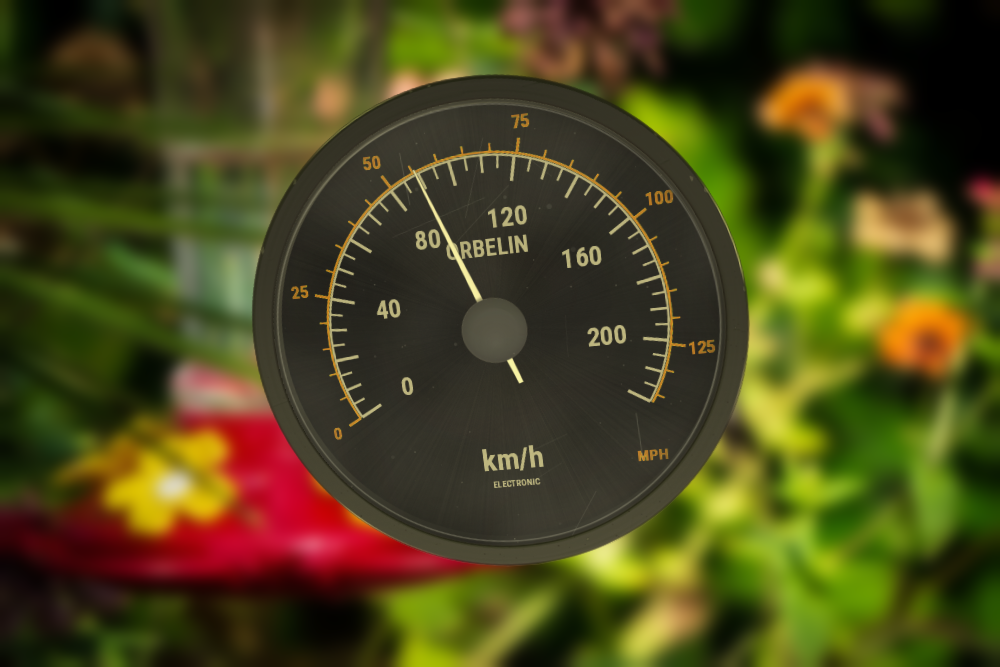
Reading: 90 (km/h)
